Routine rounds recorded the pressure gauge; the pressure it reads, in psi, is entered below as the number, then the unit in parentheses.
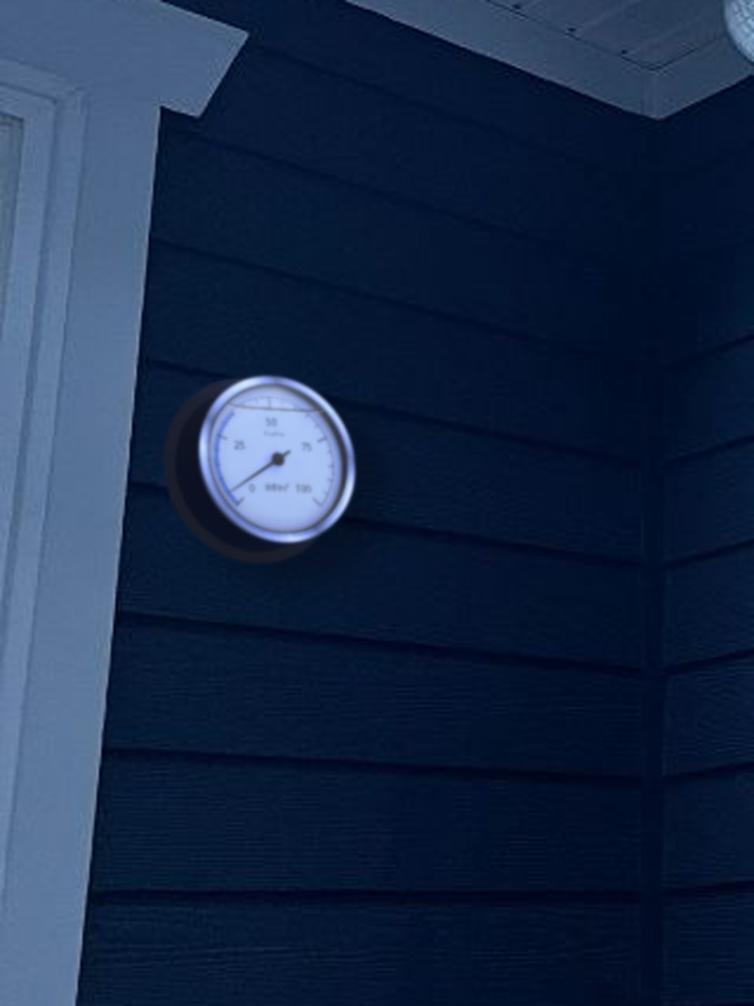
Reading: 5 (psi)
